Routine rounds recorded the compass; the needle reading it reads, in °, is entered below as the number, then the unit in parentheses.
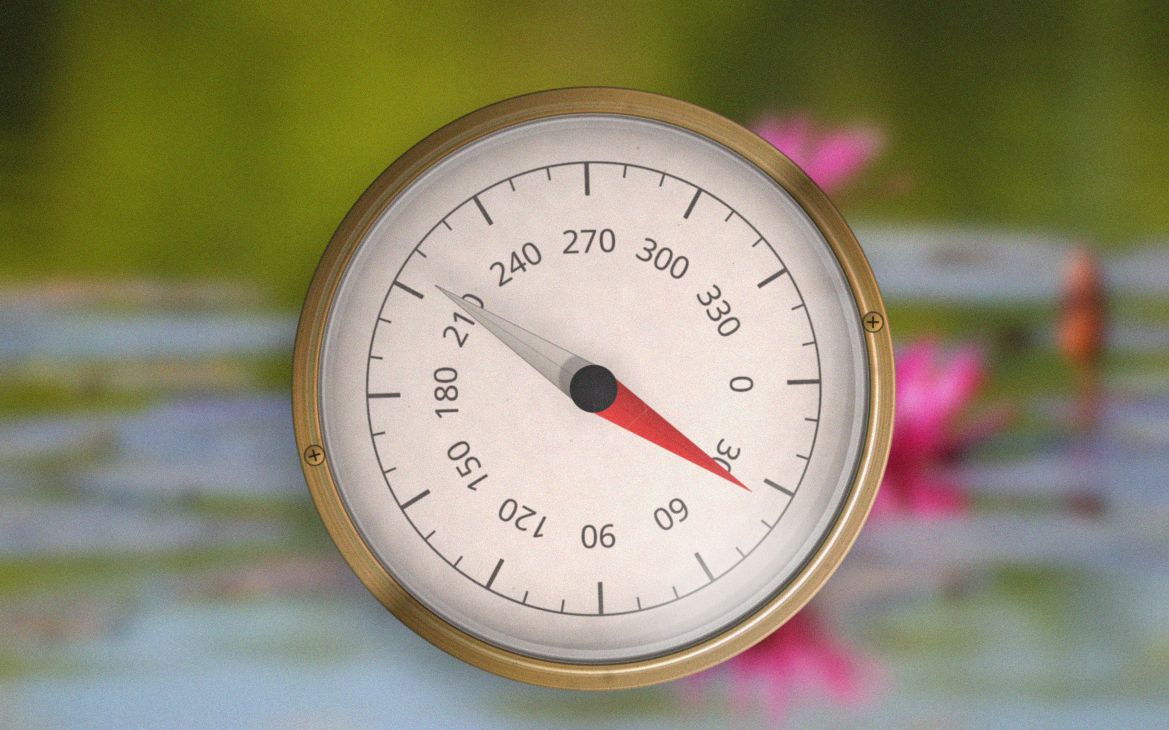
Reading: 35 (°)
